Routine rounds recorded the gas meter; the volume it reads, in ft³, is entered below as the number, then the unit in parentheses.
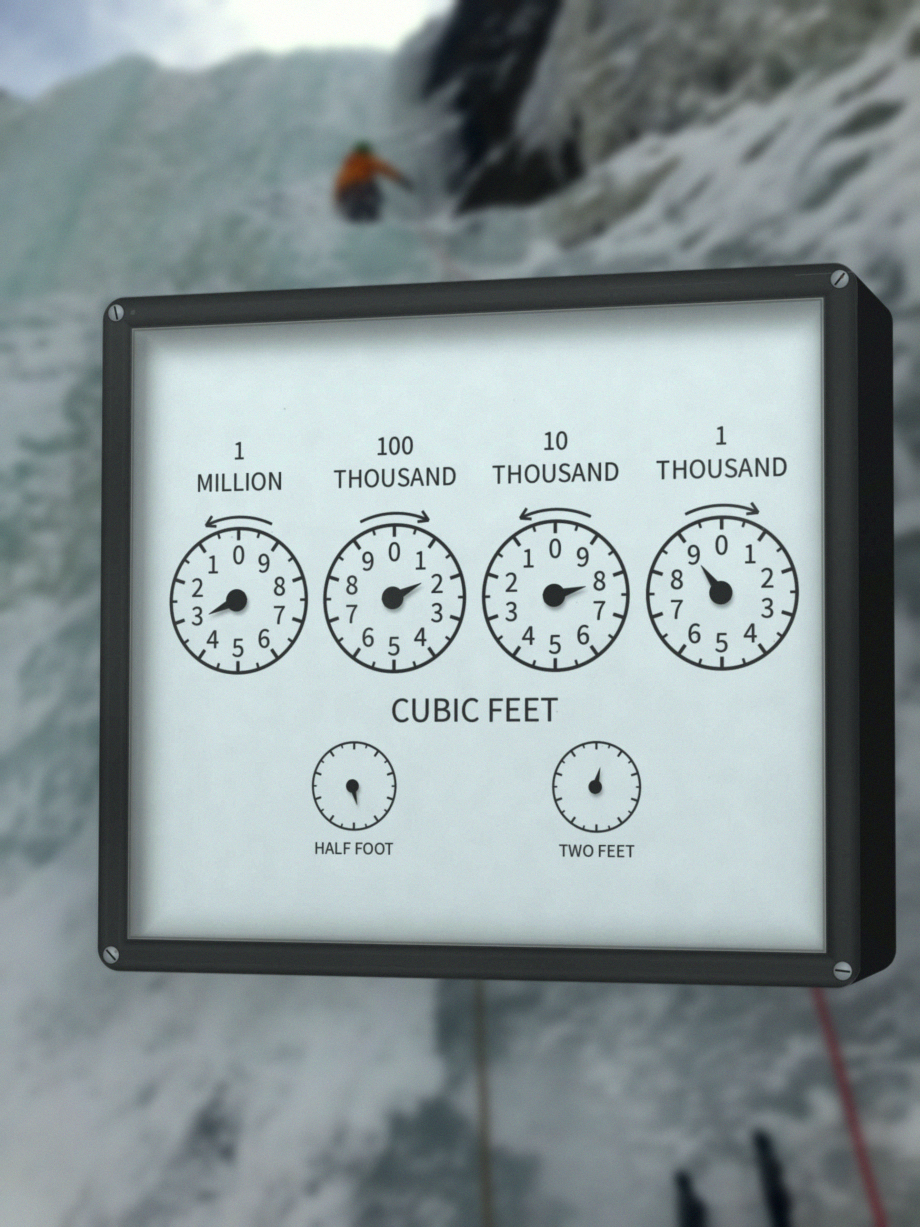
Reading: 317900 (ft³)
